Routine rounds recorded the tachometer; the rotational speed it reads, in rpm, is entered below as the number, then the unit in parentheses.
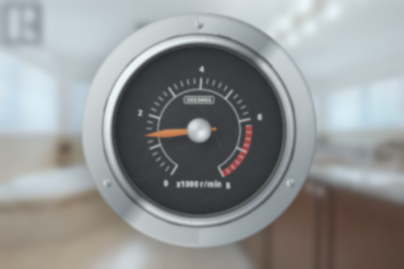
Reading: 1400 (rpm)
